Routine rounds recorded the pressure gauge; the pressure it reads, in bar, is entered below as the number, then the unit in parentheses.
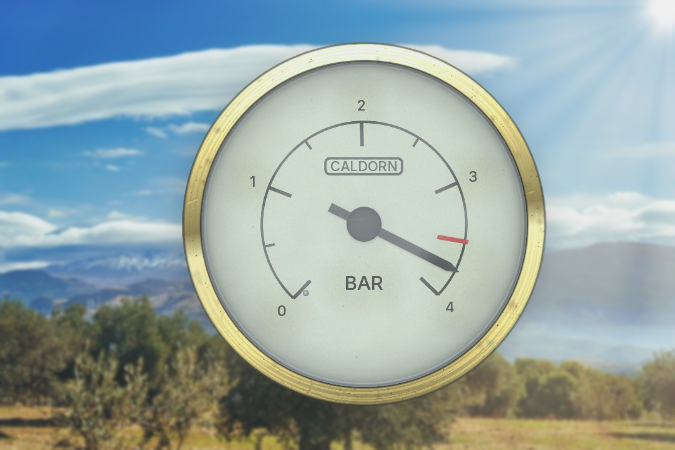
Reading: 3.75 (bar)
